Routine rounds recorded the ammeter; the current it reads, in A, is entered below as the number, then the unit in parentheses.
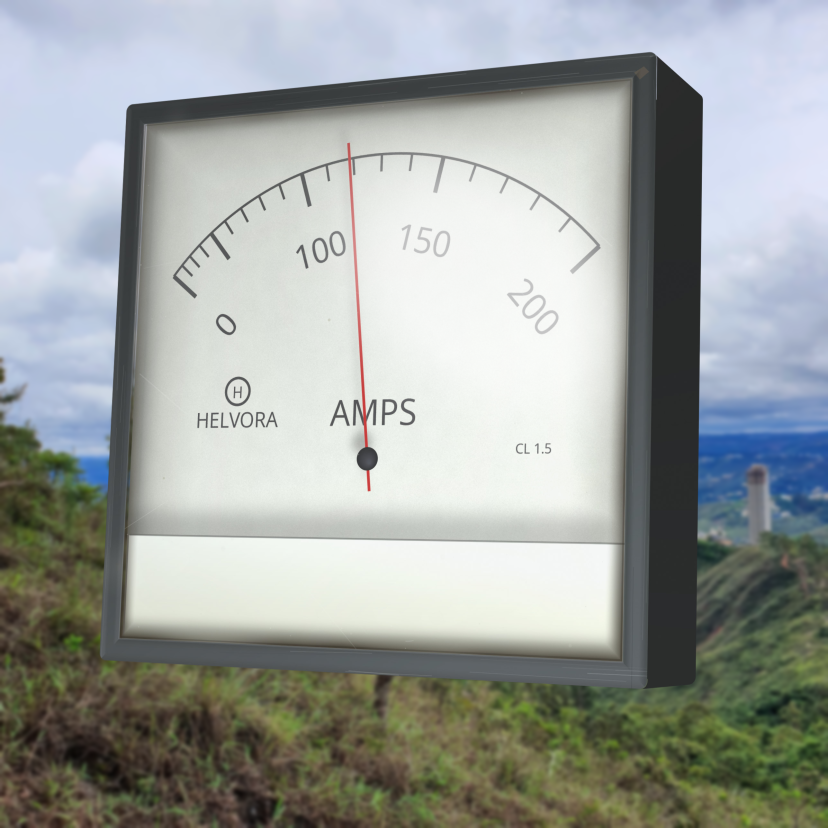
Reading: 120 (A)
